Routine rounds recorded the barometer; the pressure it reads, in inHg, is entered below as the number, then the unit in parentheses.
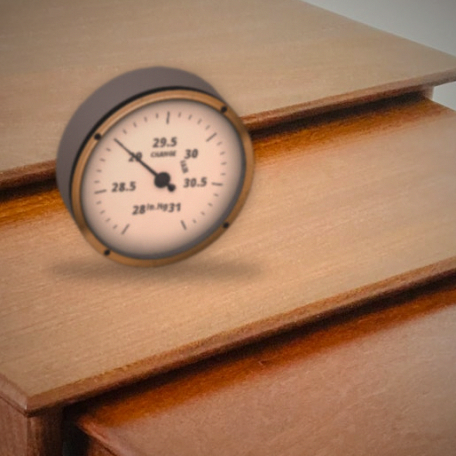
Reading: 29 (inHg)
